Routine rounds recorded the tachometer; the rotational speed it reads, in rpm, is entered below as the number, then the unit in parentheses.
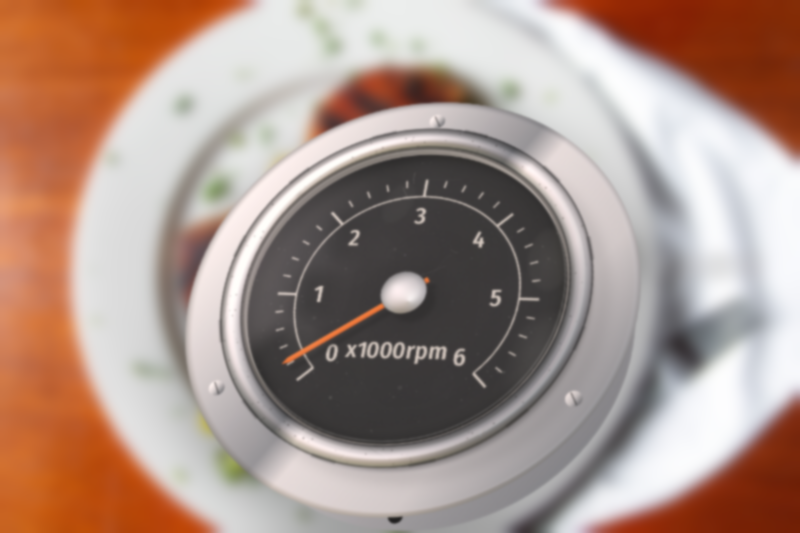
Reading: 200 (rpm)
